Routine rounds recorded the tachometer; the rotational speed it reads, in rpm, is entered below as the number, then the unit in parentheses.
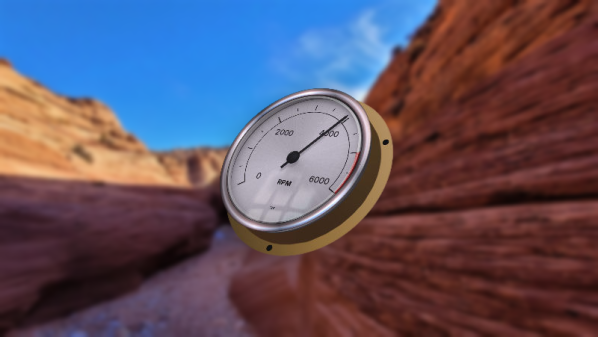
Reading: 4000 (rpm)
